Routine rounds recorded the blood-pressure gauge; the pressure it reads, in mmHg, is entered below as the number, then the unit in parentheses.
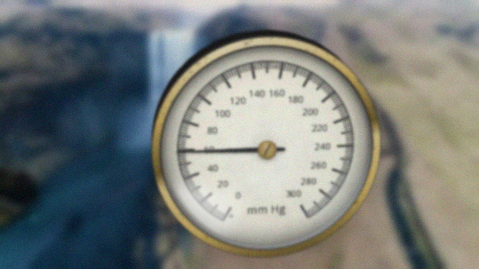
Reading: 60 (mmHg)
